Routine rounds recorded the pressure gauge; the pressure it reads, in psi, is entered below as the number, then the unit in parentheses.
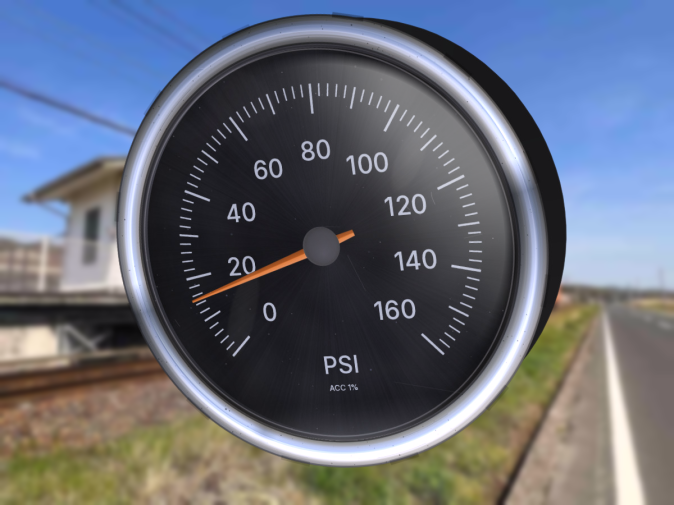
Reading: 15 (psi)
